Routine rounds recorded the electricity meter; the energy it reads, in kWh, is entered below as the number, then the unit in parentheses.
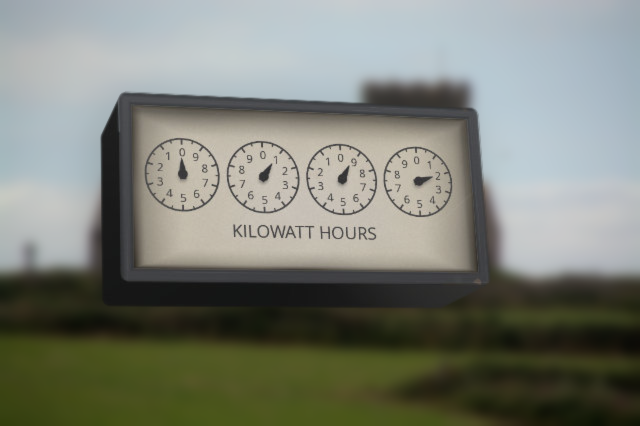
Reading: 92 (kWh)
